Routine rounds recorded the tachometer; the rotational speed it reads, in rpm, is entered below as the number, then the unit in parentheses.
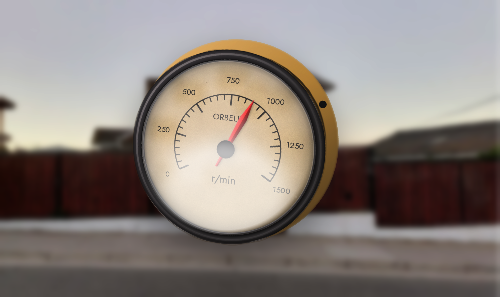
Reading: 900 (rpm)
